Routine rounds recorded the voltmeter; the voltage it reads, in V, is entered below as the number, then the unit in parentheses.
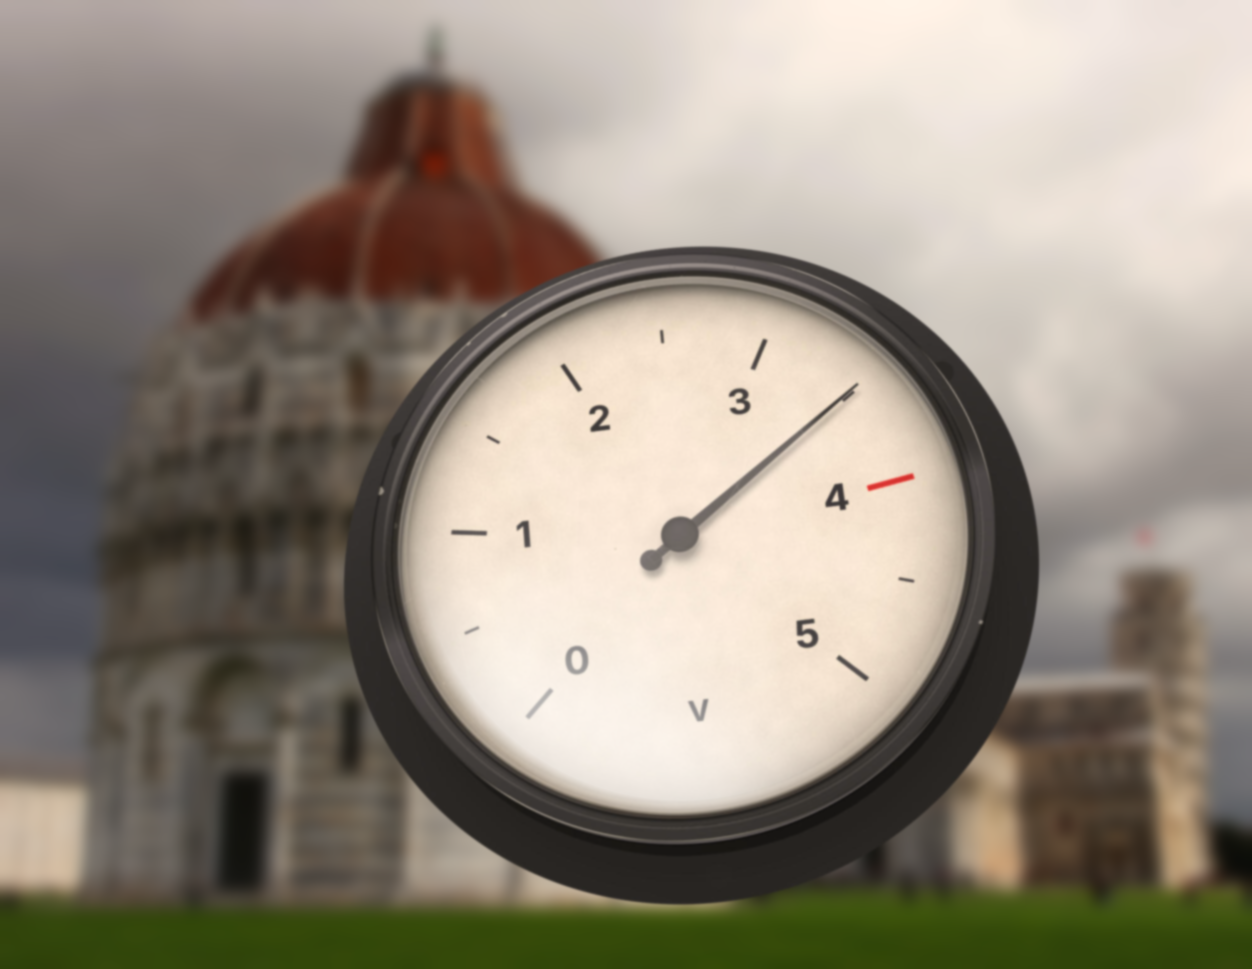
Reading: 3.5 (V)
